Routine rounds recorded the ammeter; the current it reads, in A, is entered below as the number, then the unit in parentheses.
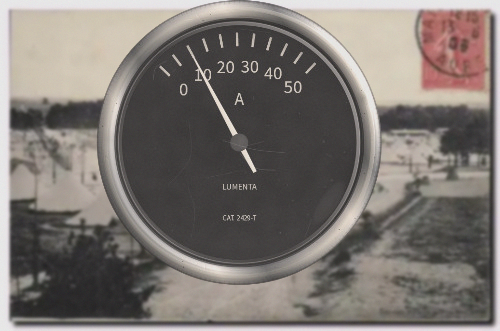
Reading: 10 (A)
